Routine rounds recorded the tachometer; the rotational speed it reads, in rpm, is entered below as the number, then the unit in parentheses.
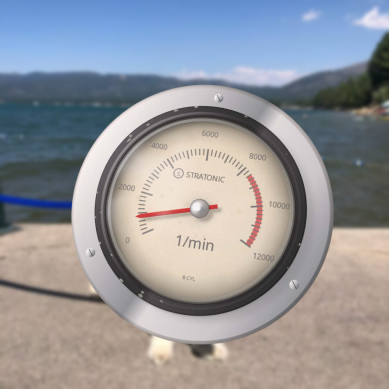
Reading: 800 (rpm)
